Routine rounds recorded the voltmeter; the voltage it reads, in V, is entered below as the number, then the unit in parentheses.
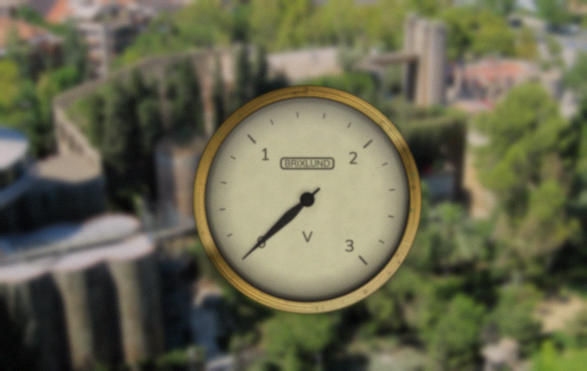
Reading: 0 (V)
